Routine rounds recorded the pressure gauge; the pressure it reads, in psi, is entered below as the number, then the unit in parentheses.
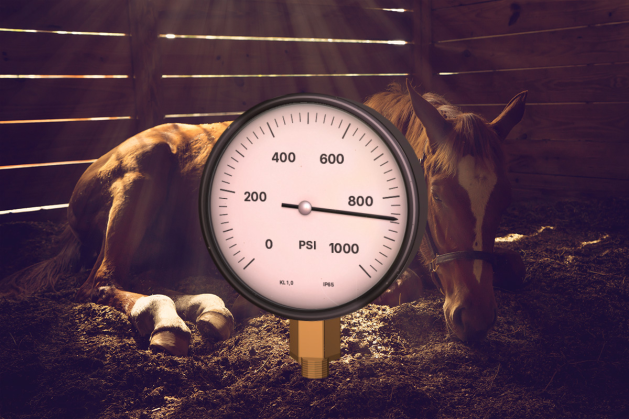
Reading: 850 (psi)
